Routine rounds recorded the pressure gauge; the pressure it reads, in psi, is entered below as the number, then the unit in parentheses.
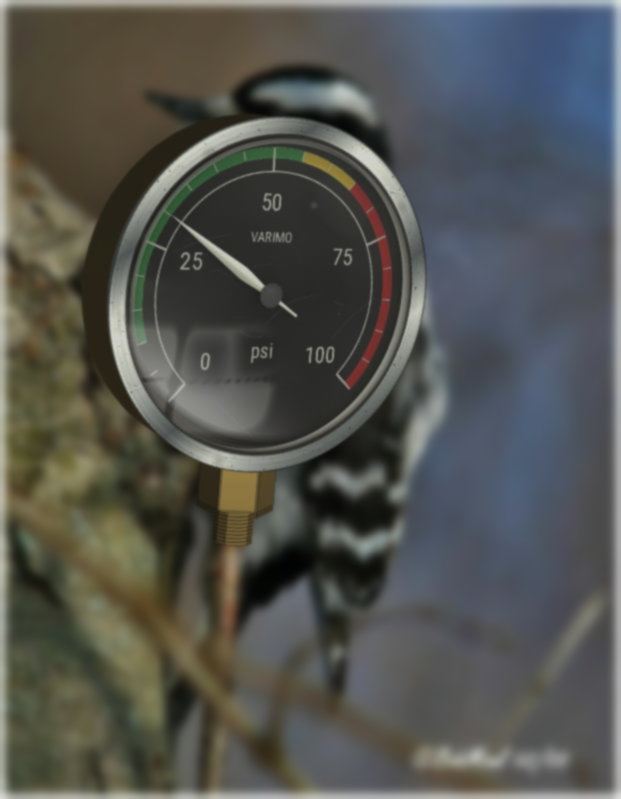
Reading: 30 (psi)
